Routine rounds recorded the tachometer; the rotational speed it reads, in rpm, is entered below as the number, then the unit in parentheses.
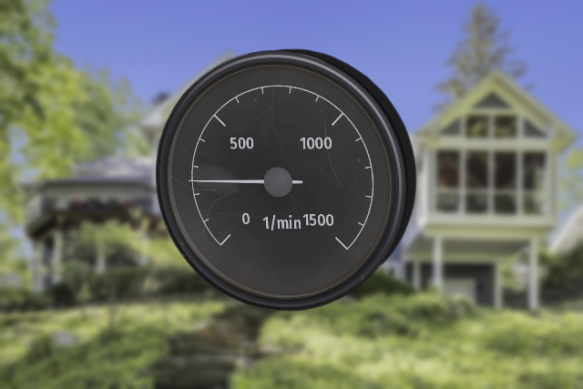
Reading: 250 (rpm)
